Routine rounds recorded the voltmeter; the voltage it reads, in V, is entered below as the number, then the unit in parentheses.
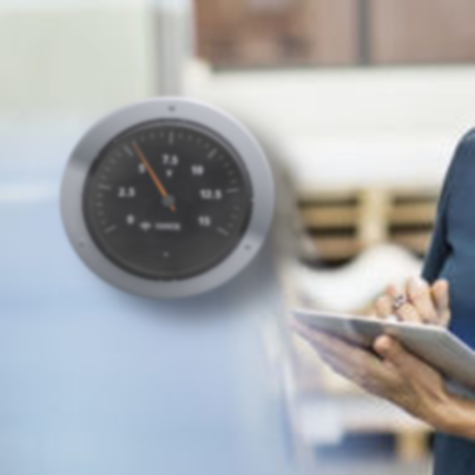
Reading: 5.5 (V)
